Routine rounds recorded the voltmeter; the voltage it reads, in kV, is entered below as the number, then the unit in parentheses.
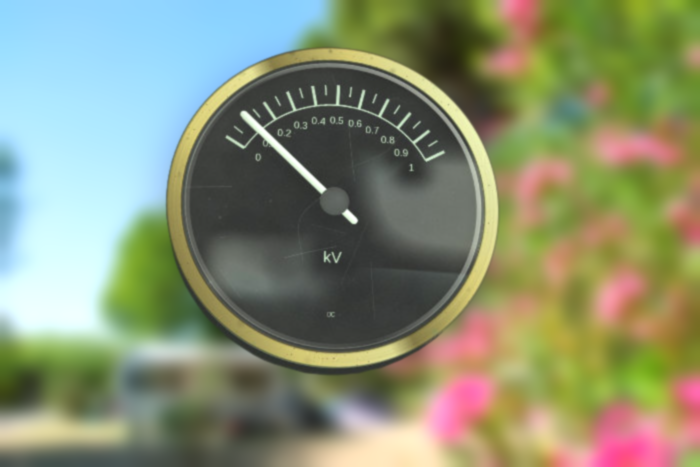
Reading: 0.1 (kV)
